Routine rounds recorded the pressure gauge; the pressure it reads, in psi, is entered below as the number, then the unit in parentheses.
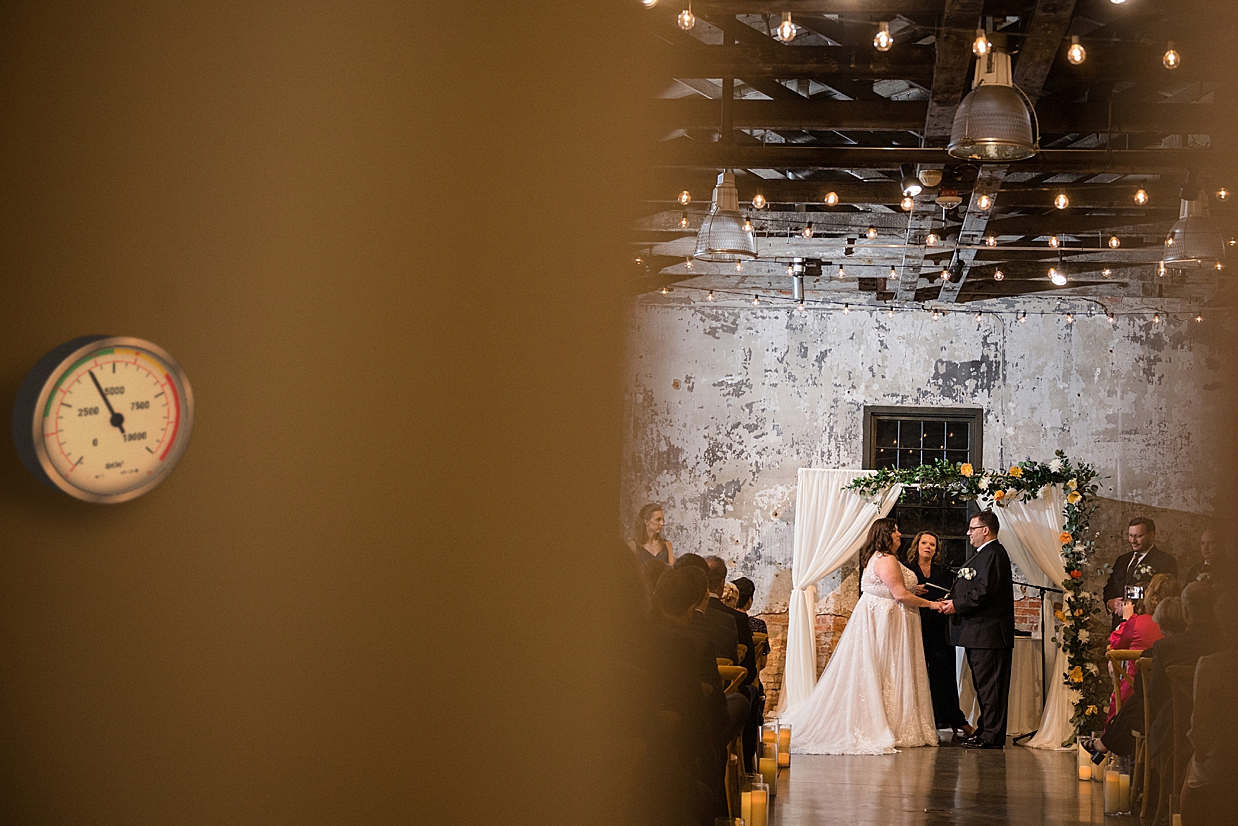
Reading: 4000 (psi)
